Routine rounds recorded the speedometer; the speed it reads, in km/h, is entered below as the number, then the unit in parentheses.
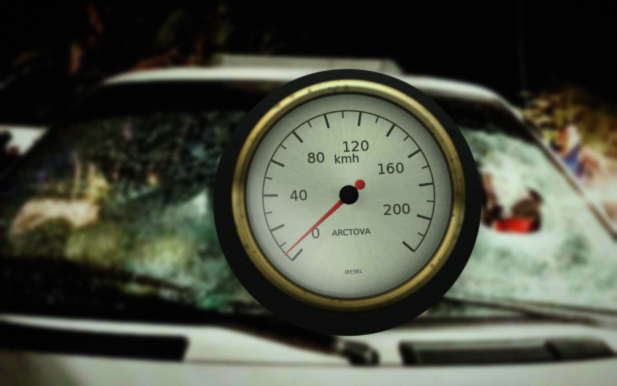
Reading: 5 (km/h)
